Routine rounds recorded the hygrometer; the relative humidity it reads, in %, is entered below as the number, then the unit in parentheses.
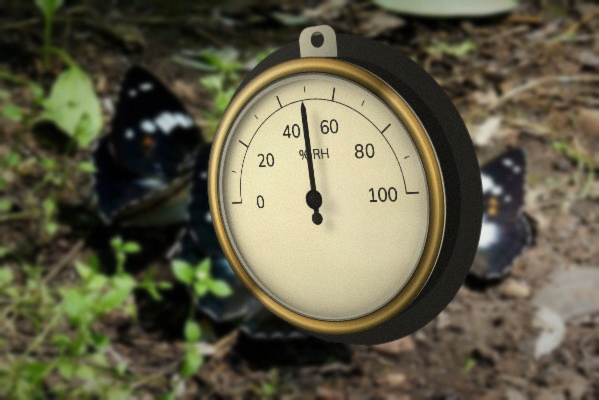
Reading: 50 (%)
